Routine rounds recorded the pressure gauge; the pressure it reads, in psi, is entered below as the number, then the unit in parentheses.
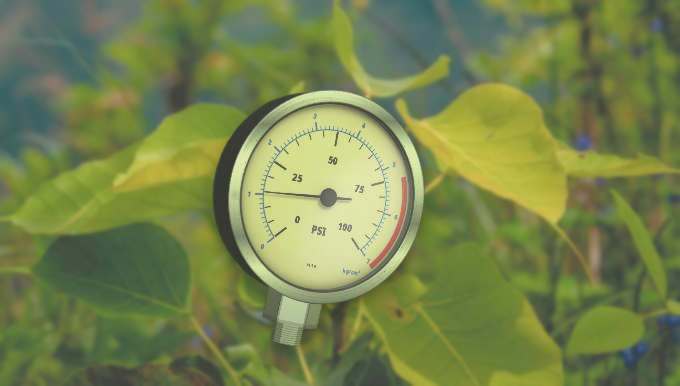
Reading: 15 (psi)
